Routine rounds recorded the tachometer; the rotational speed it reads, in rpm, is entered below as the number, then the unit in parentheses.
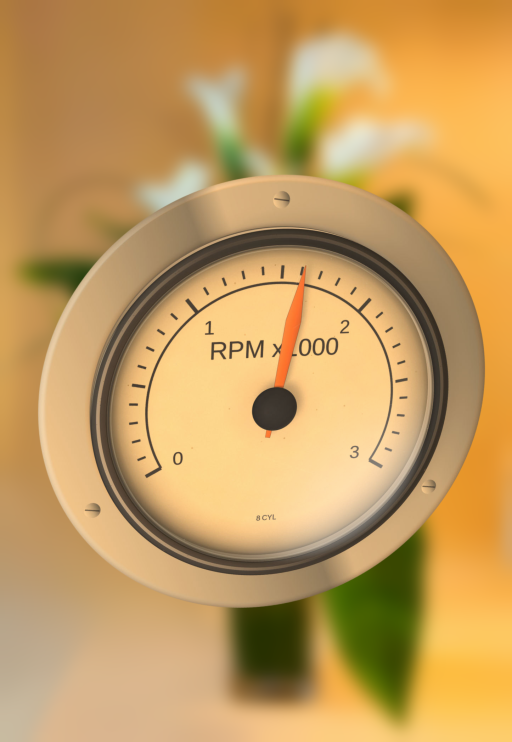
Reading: 1600 (rpm)
